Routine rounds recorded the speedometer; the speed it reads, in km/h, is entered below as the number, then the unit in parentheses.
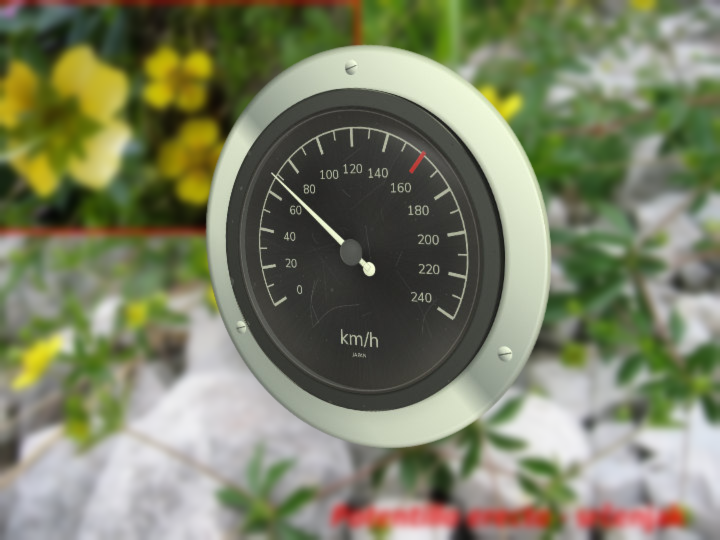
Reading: 70 (km/h)
